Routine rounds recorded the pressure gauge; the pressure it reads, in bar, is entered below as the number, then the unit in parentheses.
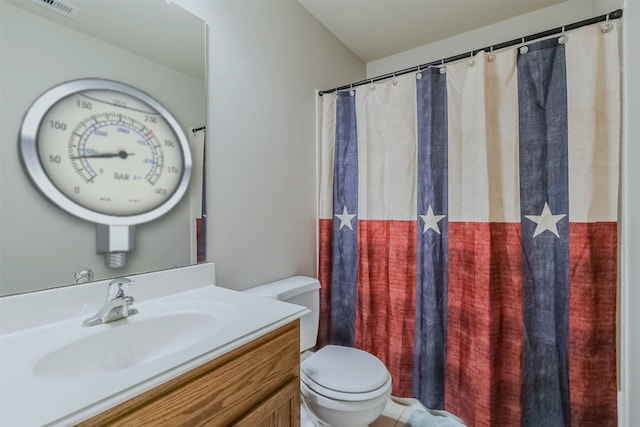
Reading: 50 (bar)
